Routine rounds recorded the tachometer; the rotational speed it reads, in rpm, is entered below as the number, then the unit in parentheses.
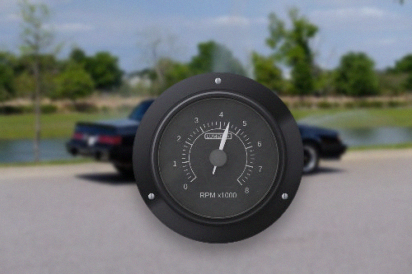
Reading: 4400 (rpm)
